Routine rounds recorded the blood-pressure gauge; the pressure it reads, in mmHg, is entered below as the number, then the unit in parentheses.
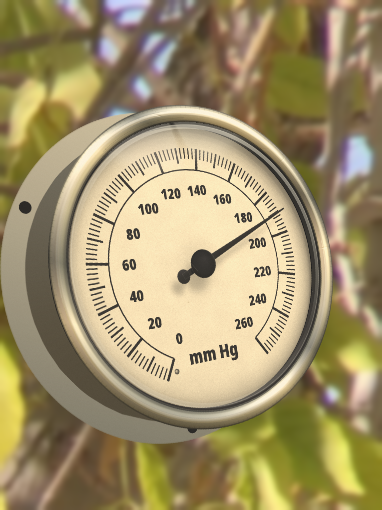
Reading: 190 (mmHg)
